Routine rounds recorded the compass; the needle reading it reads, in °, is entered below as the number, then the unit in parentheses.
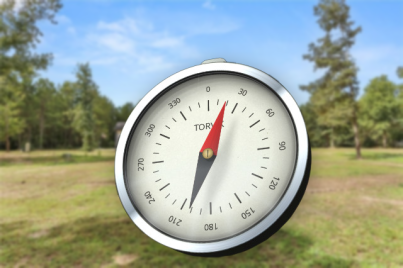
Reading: 20 (°)
